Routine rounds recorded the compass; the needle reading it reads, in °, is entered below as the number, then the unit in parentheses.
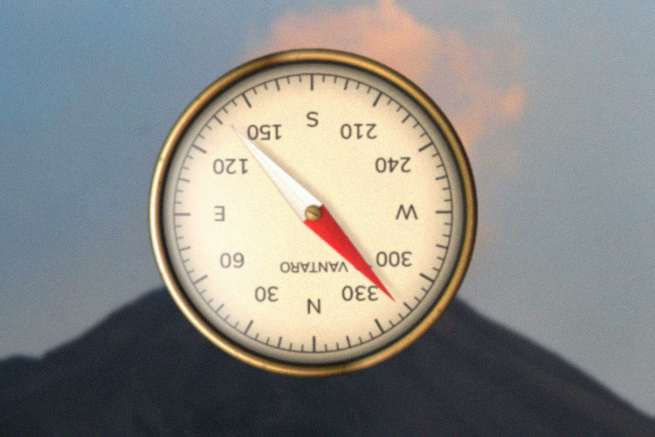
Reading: 317.5 (°)
